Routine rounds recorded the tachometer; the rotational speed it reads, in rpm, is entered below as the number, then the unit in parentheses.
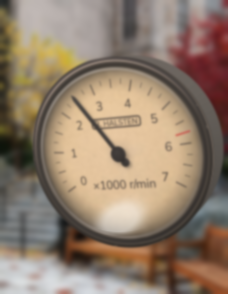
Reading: 2500 (rpm)
